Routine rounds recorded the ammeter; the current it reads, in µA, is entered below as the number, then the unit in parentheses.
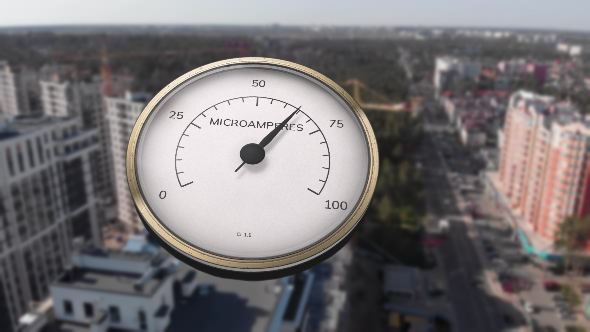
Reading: 65 (µA)
